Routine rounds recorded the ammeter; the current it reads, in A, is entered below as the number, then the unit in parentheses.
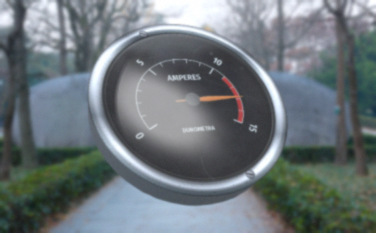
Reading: 13 (A)
